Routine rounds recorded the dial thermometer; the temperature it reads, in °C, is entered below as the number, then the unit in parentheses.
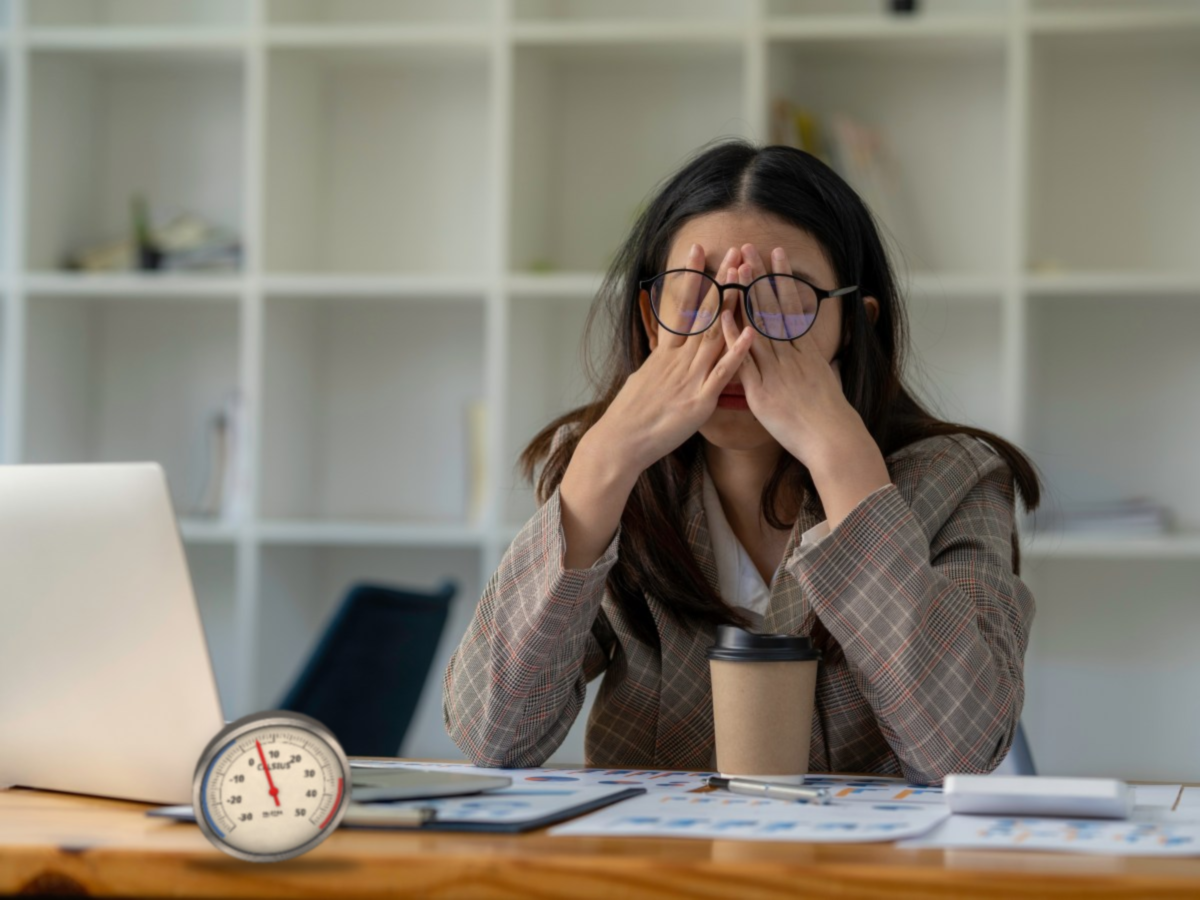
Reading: 5 (°C)
